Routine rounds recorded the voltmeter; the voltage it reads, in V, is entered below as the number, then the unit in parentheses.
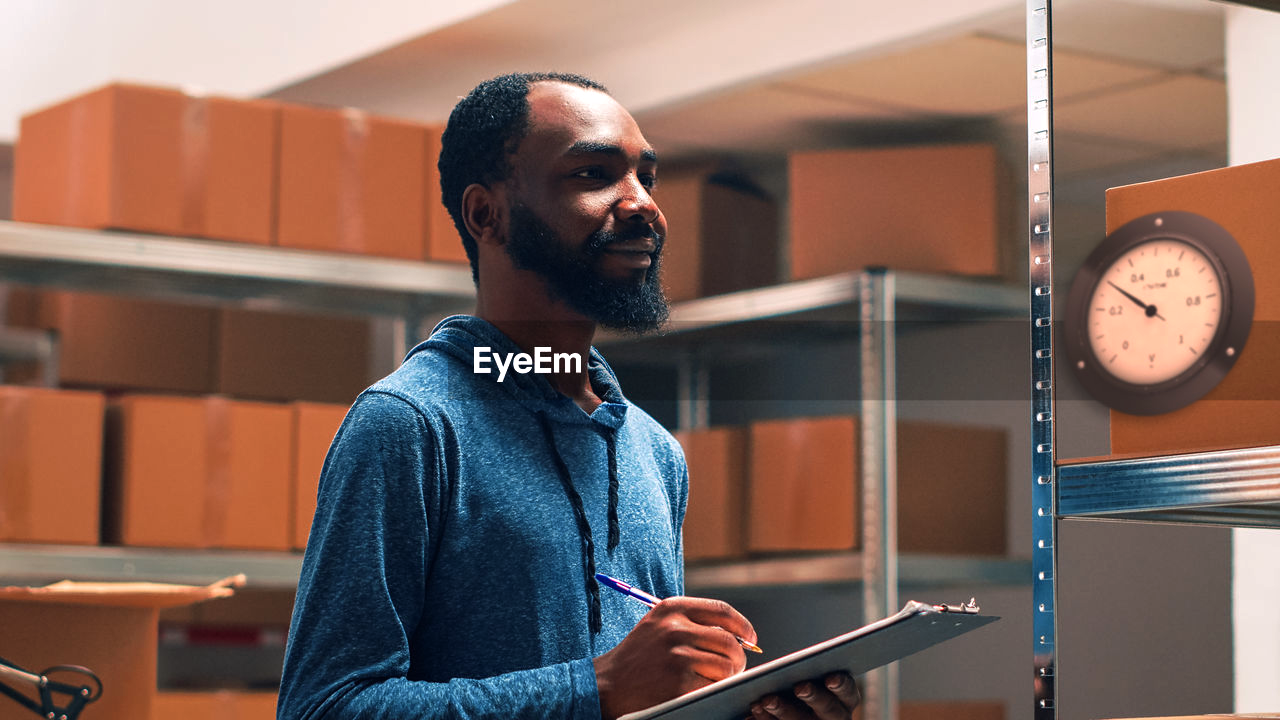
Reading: 0.3 (V)
